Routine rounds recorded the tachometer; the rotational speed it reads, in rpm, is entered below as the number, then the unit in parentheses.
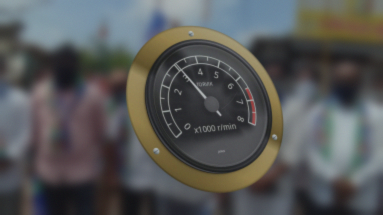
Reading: 3000 (rpm)
